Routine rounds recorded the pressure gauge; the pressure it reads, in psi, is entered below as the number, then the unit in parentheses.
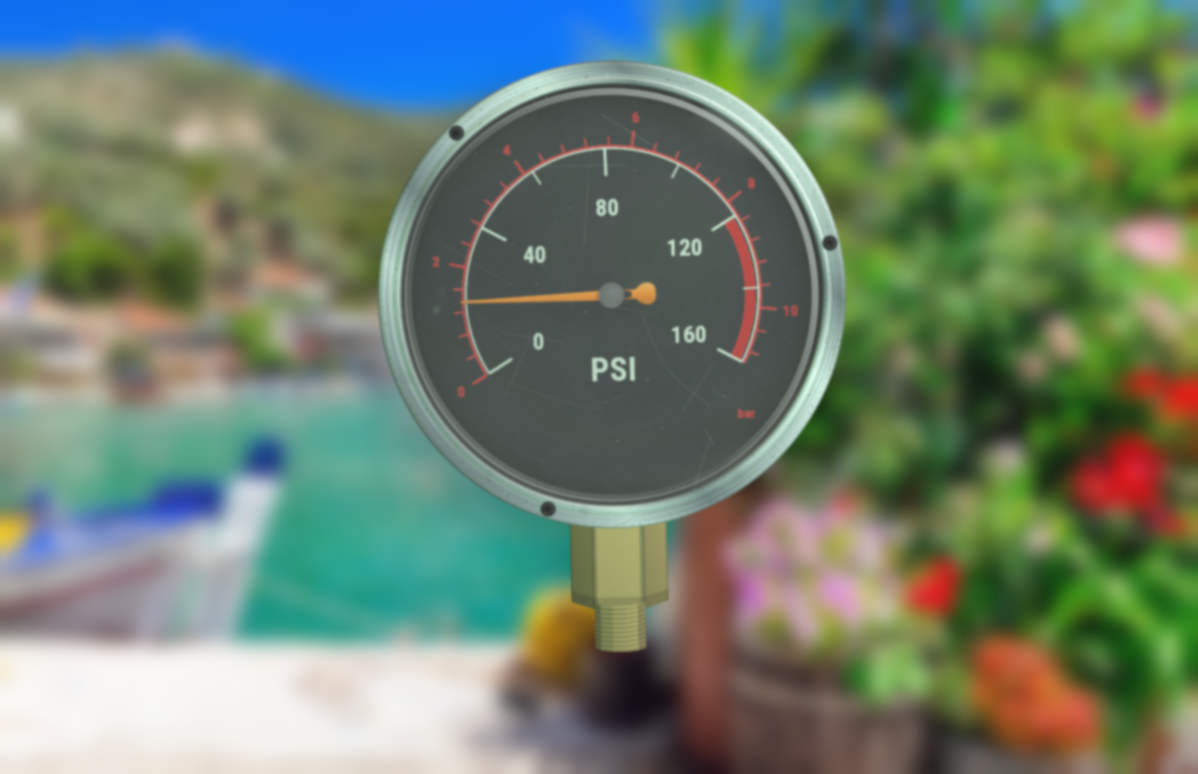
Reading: 20 (psi)
